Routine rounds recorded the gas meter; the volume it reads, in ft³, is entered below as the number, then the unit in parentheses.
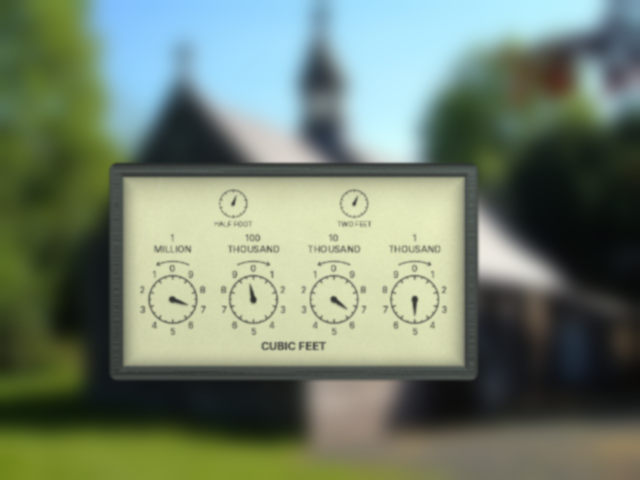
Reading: 696500 (ft³)
